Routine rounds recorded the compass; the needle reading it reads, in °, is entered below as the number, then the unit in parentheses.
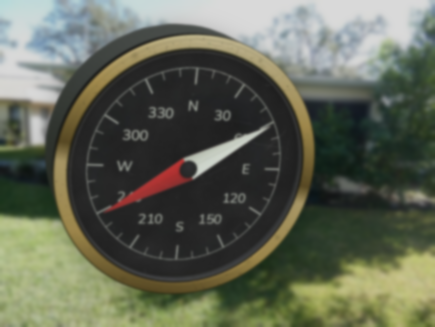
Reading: 240 (°)
